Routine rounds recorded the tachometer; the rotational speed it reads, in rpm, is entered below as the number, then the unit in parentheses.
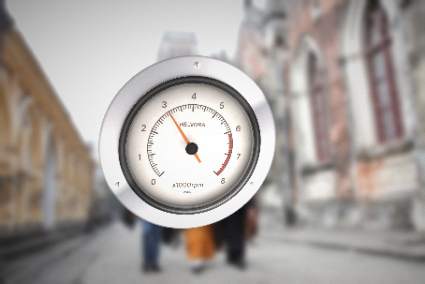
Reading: 3000 (rpm)
